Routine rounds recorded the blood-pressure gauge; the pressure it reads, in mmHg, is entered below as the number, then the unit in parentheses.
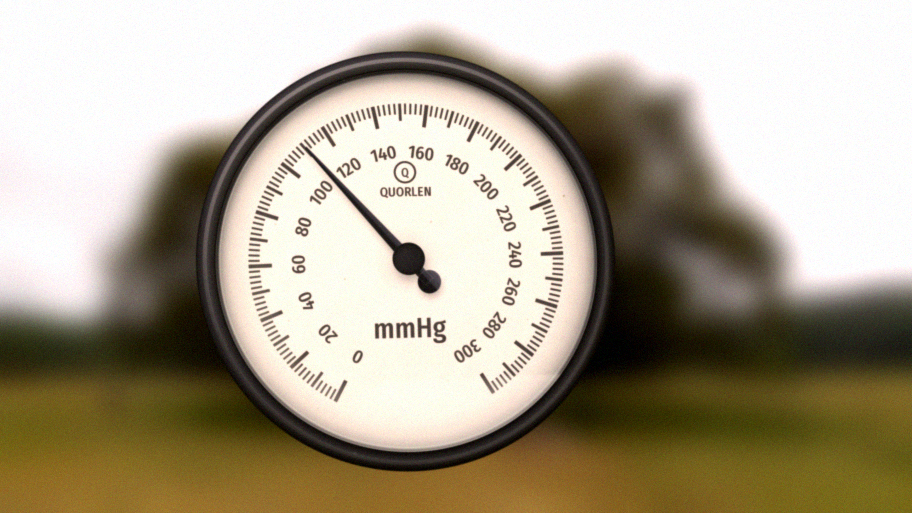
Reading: 110 (mmHg)
